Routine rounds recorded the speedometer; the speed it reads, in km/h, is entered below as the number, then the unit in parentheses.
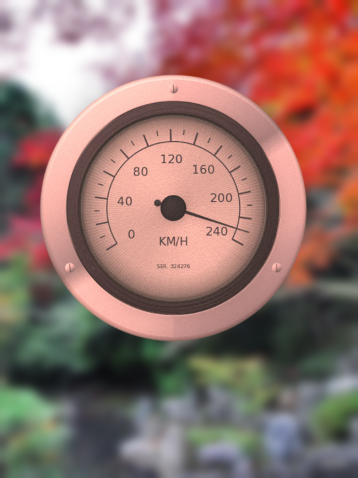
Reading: 230 (km/h)
